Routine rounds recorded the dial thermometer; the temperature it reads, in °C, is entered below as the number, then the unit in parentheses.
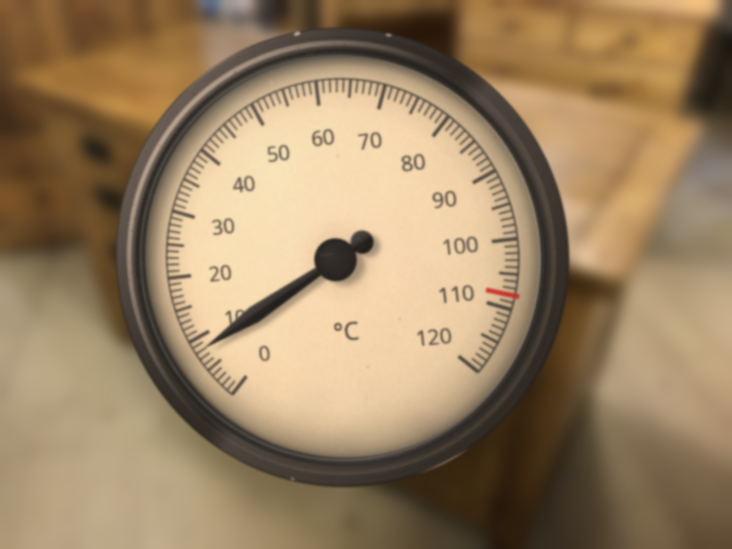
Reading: 8 (°C)
